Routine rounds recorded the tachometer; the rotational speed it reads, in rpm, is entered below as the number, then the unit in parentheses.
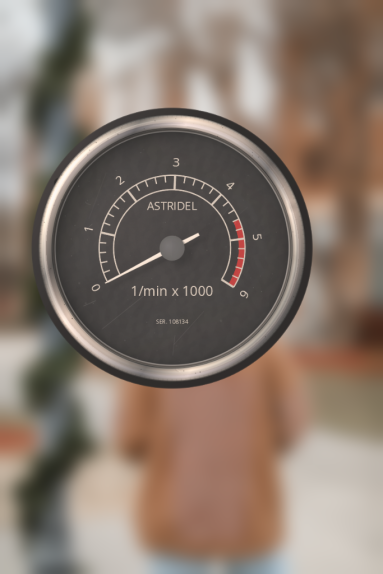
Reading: 0 (rpm)
